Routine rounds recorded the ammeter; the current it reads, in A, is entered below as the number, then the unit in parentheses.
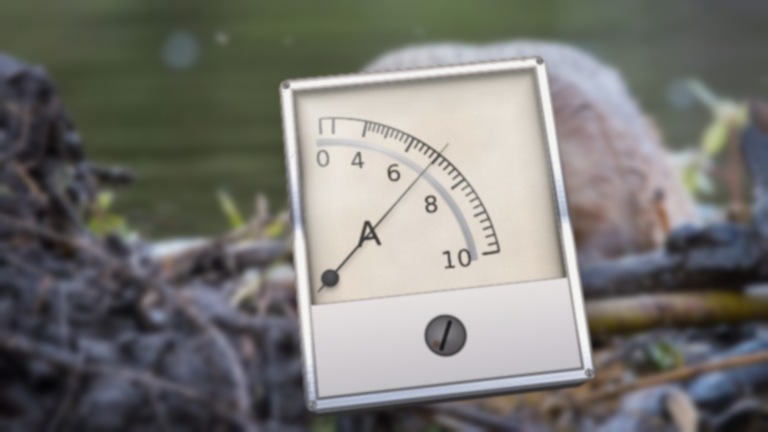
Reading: 7 (A)
